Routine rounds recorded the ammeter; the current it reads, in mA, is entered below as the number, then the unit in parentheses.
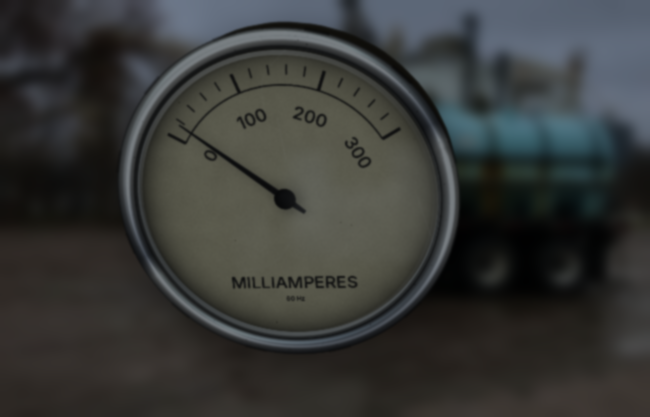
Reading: 20 (mA)
